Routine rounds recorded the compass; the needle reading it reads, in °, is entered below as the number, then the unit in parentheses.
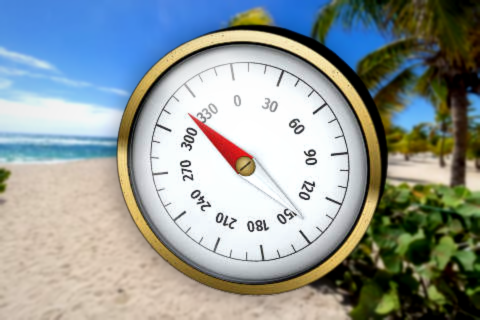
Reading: 320 (°)
